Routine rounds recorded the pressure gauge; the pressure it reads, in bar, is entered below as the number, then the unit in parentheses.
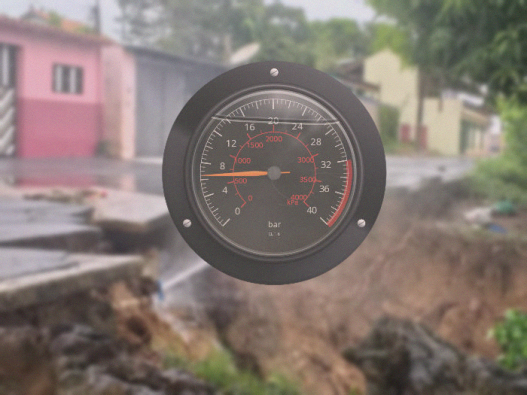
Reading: 6.5 (bar)
